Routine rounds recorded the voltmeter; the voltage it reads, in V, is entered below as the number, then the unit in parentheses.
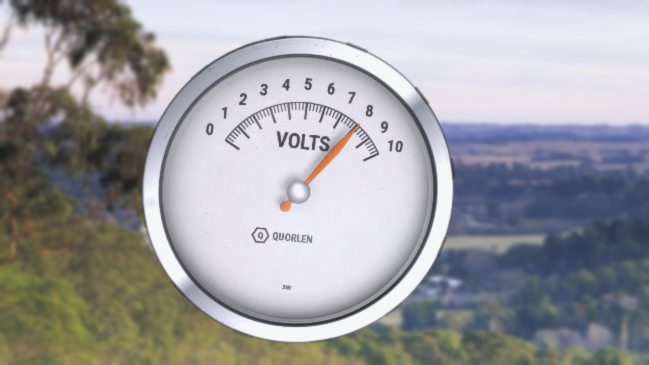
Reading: 8 (V)
